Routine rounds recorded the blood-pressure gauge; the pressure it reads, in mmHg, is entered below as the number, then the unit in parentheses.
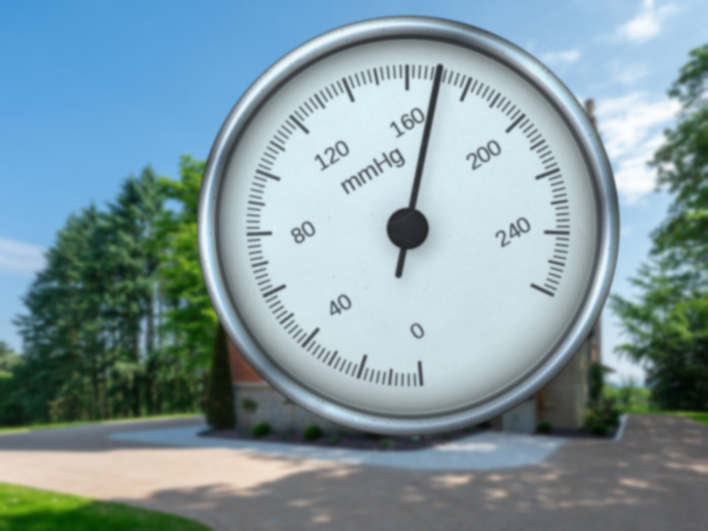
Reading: 170 (mmHg)
